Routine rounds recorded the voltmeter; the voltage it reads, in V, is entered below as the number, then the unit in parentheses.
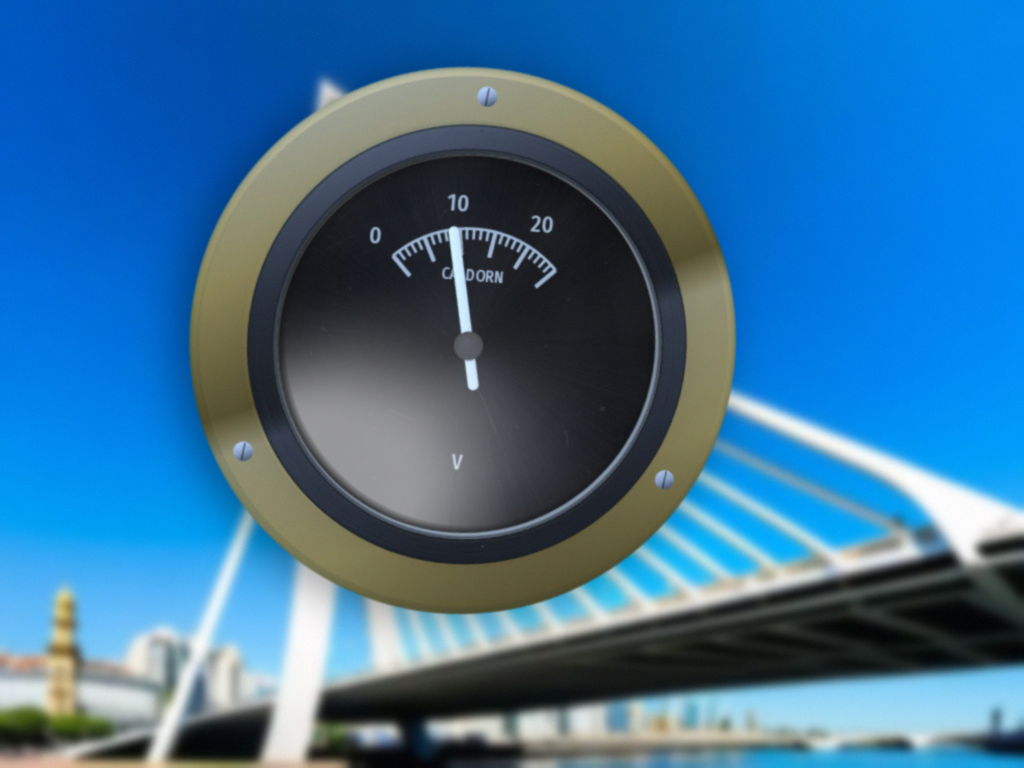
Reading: 9 (V)
